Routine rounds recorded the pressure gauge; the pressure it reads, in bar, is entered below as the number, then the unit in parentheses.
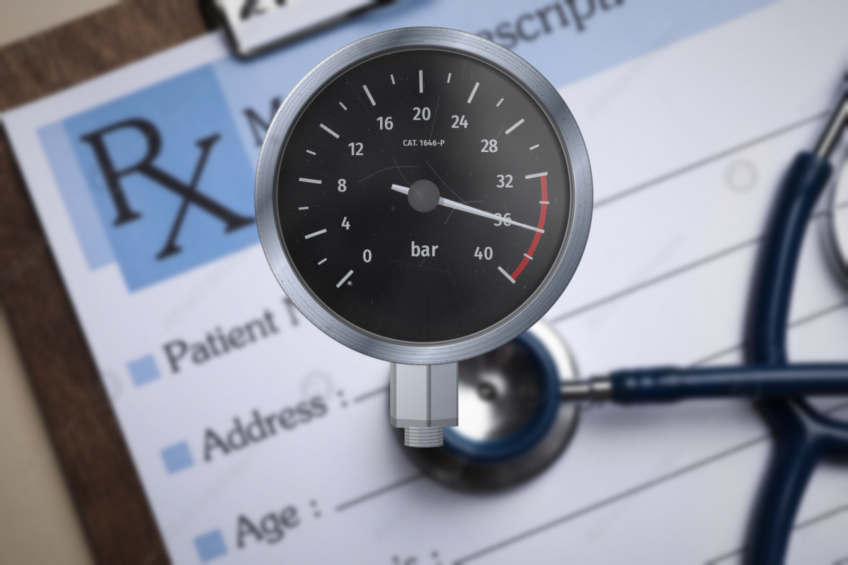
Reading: 36 (bar)
